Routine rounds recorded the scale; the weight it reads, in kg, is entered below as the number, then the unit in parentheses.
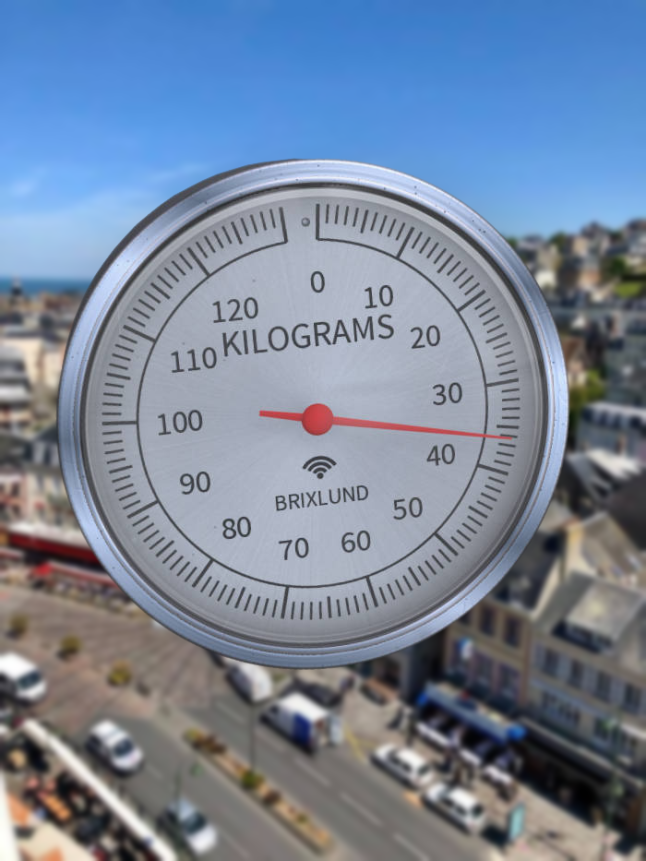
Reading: 36 (kg)
